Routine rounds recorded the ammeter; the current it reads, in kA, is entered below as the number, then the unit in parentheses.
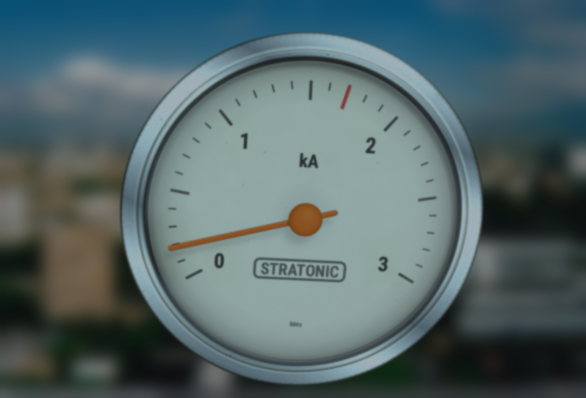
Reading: 0.2 (kA)
